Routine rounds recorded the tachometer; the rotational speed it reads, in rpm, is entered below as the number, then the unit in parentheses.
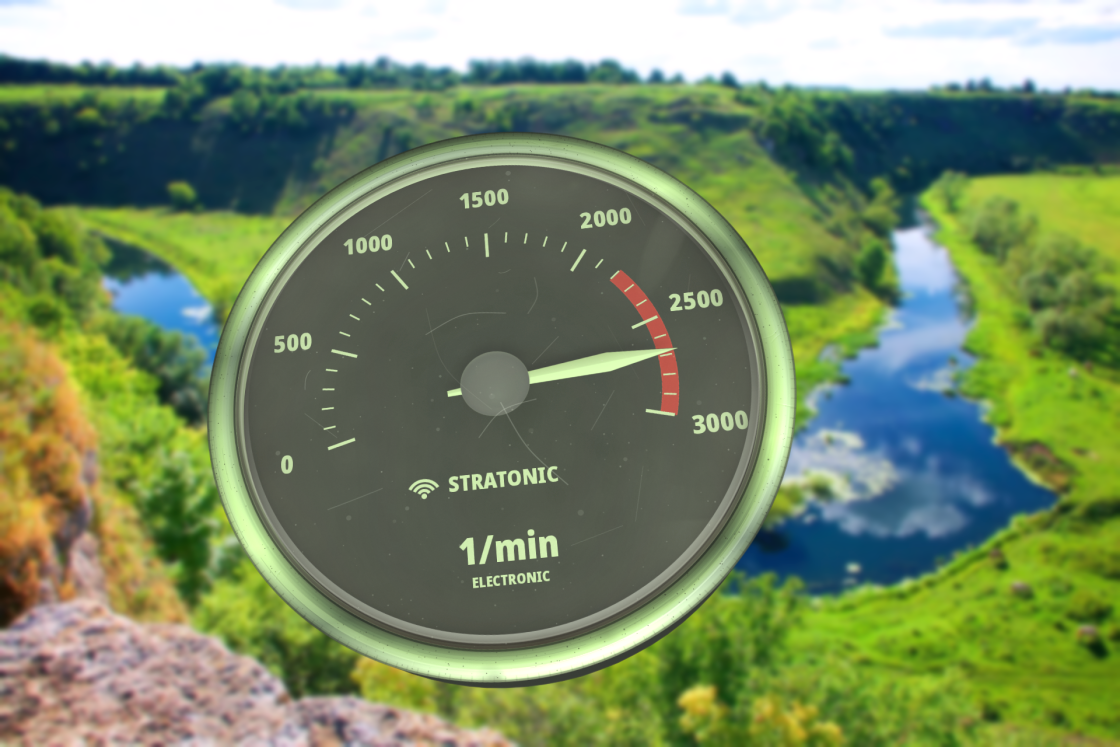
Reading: 2700 (rpm)
